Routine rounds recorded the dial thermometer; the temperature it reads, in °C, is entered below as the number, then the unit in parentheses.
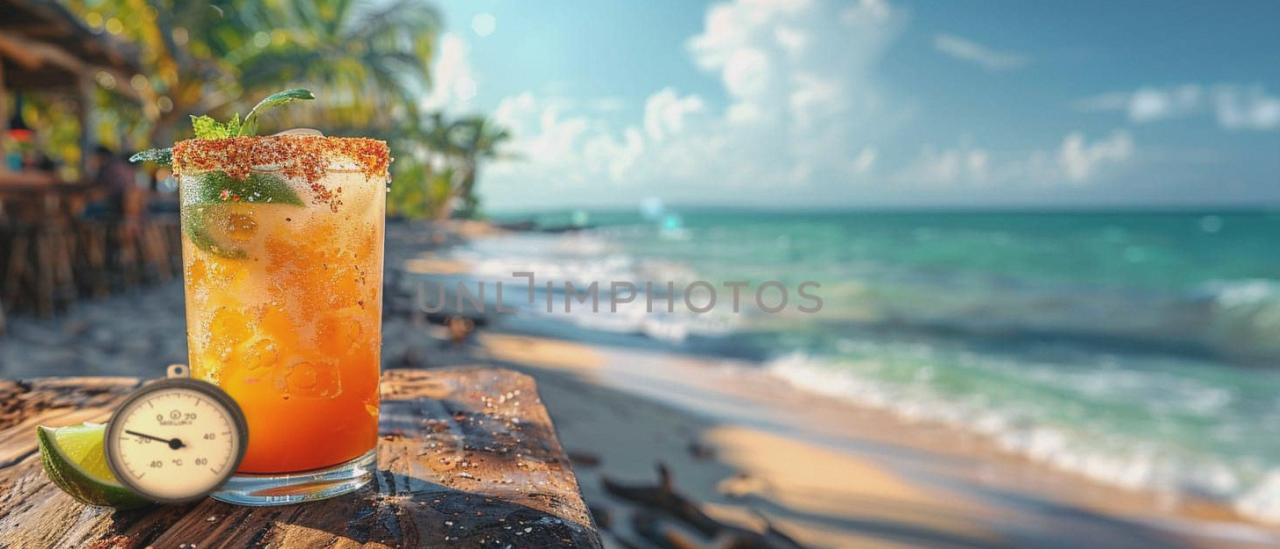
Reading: -16 (°C)
